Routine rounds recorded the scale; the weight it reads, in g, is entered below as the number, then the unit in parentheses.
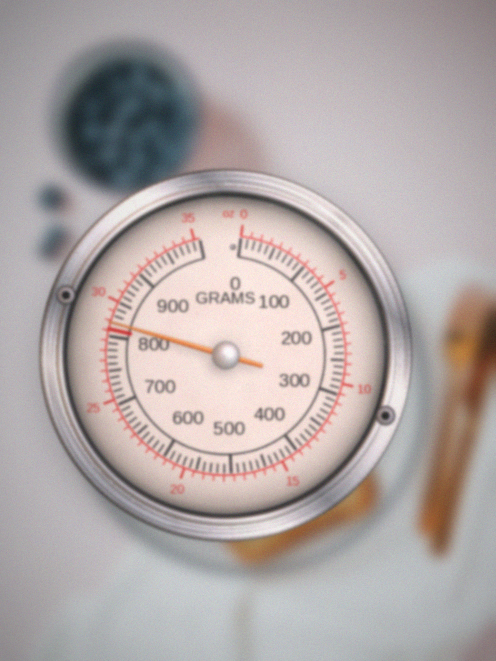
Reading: 820 (g)
